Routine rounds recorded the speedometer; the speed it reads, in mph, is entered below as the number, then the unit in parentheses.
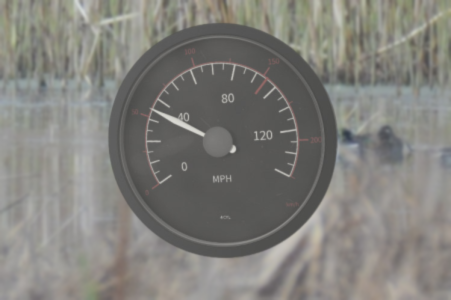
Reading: 35 (mph)
